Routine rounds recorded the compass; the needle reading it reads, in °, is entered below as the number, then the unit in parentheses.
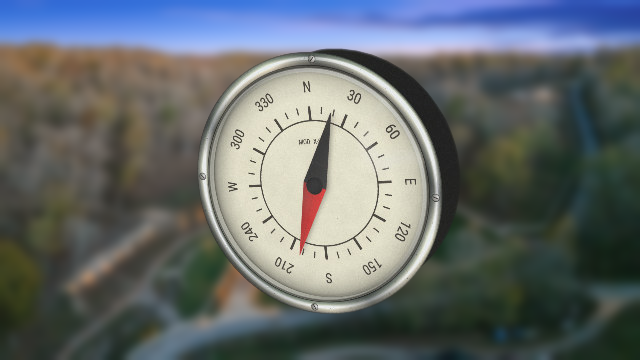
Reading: 200 (°)
